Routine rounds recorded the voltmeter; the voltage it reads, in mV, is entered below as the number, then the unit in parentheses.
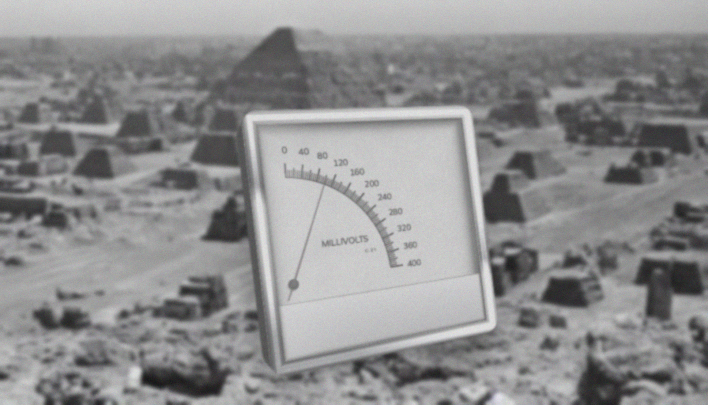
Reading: 100 (mV)
